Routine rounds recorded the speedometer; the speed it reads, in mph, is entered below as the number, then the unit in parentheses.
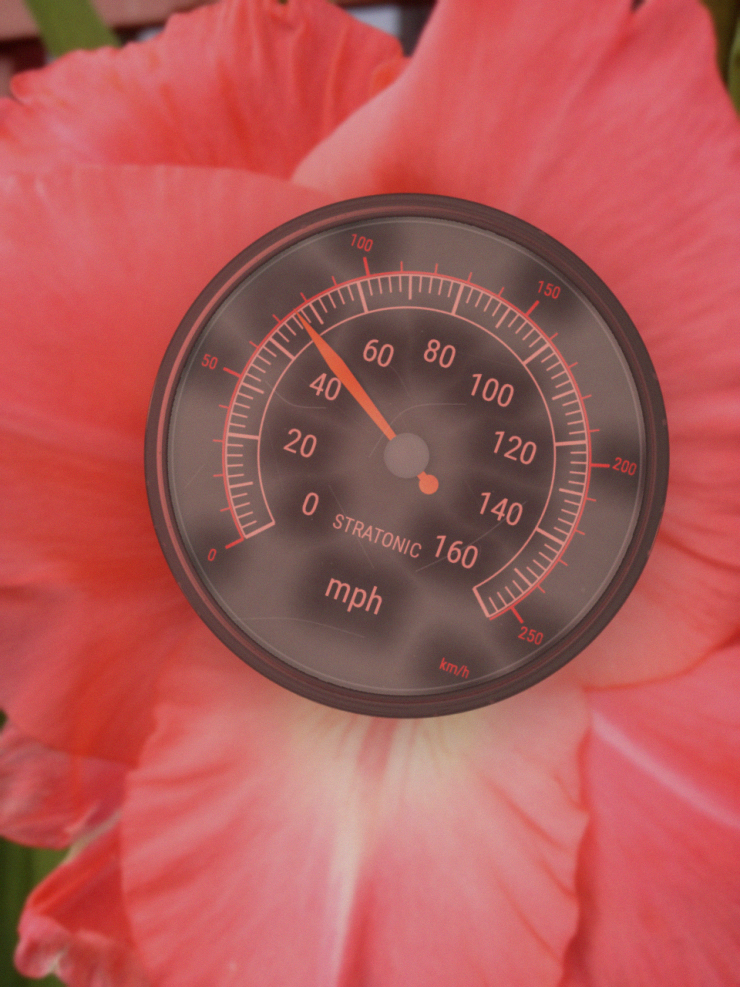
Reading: 47 (mph)
